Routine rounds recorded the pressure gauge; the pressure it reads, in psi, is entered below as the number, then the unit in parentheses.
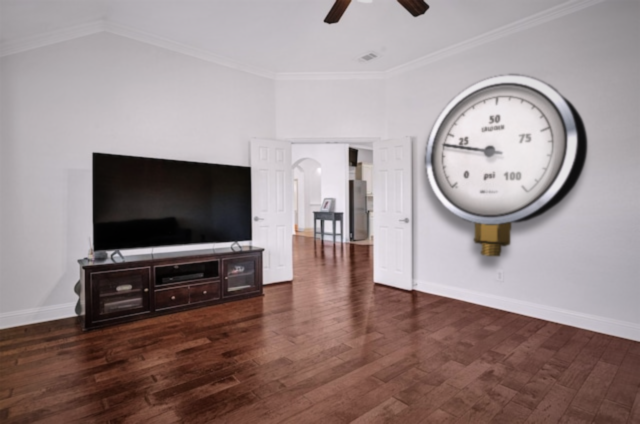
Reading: 20 (psi)
